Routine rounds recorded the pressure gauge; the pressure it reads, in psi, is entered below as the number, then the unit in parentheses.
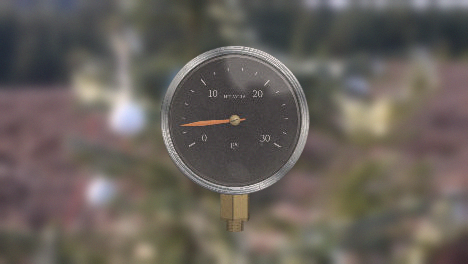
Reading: 3 (psi)
